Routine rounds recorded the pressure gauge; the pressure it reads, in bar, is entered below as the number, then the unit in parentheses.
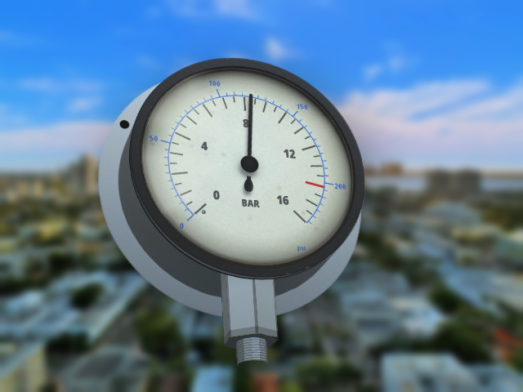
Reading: 8.25 (bar)
